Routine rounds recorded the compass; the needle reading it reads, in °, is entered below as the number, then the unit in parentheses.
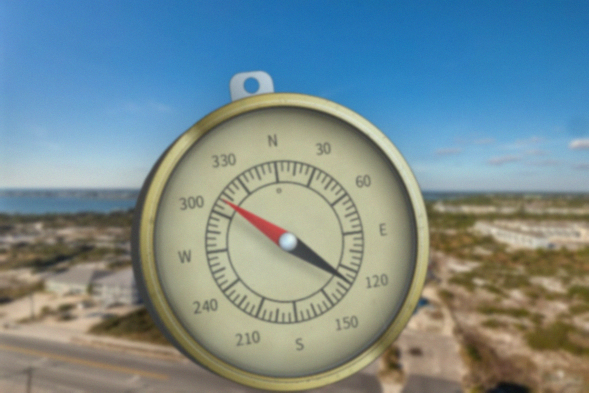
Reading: 310 (°)
